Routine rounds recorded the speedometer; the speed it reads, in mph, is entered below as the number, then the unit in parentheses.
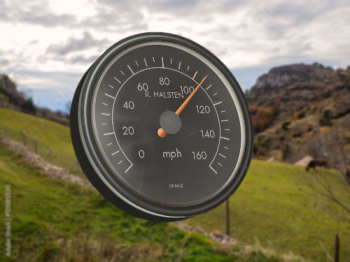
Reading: 105 (mph)
